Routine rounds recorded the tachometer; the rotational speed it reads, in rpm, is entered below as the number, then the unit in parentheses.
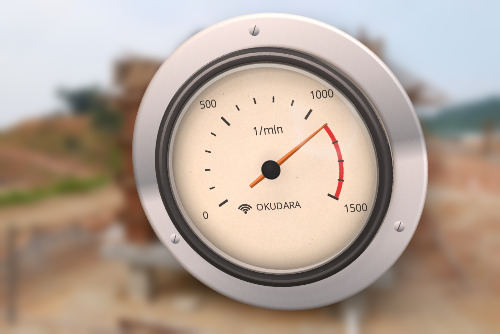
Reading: 1100 (rpm)
